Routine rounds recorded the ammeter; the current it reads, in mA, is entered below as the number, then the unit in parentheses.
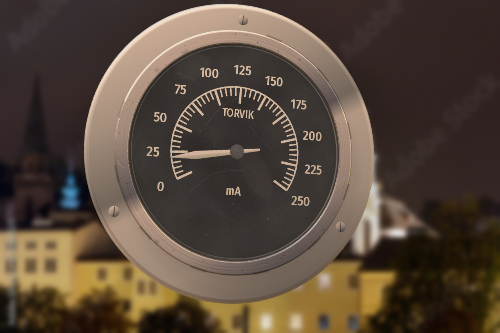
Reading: 20 (mA)
